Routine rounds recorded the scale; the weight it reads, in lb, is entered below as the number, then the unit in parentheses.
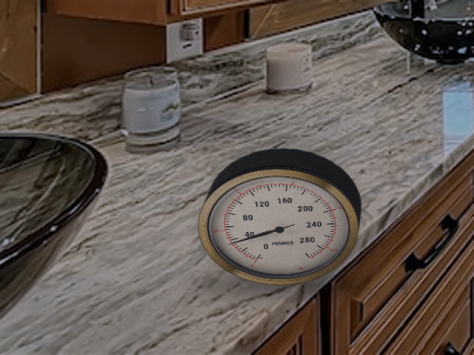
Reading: 40 (lb)
